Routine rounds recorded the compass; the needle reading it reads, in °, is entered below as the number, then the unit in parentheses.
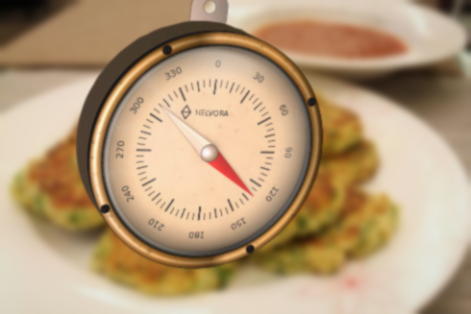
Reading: 130 (°)
